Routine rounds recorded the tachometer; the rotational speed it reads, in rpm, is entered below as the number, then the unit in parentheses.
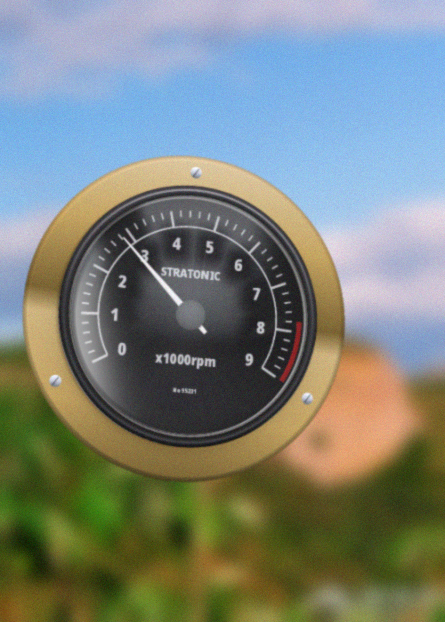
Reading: 2800 (rpm)
